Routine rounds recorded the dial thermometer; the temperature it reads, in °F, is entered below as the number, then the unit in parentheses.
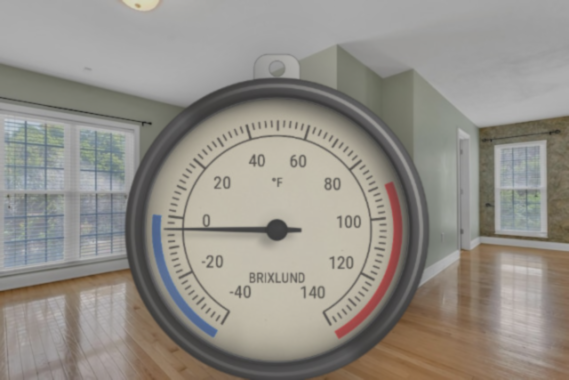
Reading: -4 (°F)
